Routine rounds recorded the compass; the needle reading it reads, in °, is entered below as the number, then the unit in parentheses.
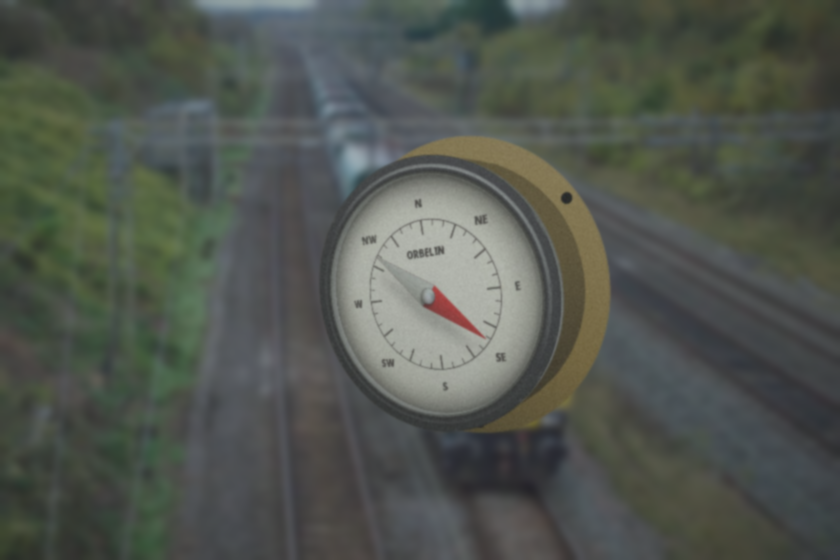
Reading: 130 (°)
